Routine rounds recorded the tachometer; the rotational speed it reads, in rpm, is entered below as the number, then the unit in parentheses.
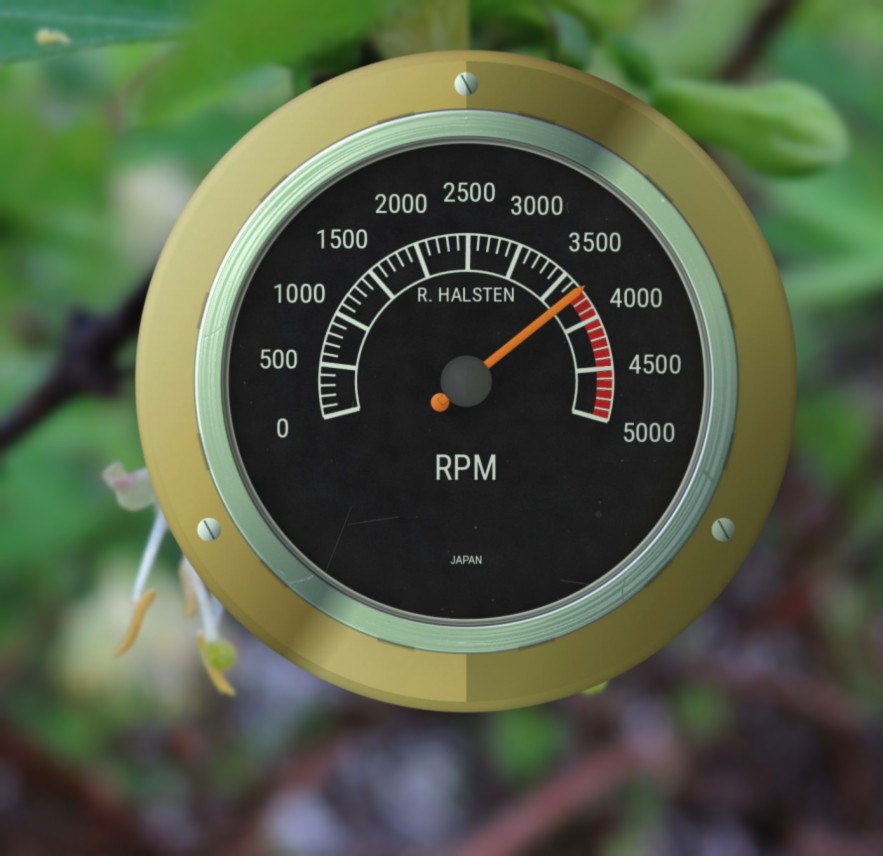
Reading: 3700 (rpm)
